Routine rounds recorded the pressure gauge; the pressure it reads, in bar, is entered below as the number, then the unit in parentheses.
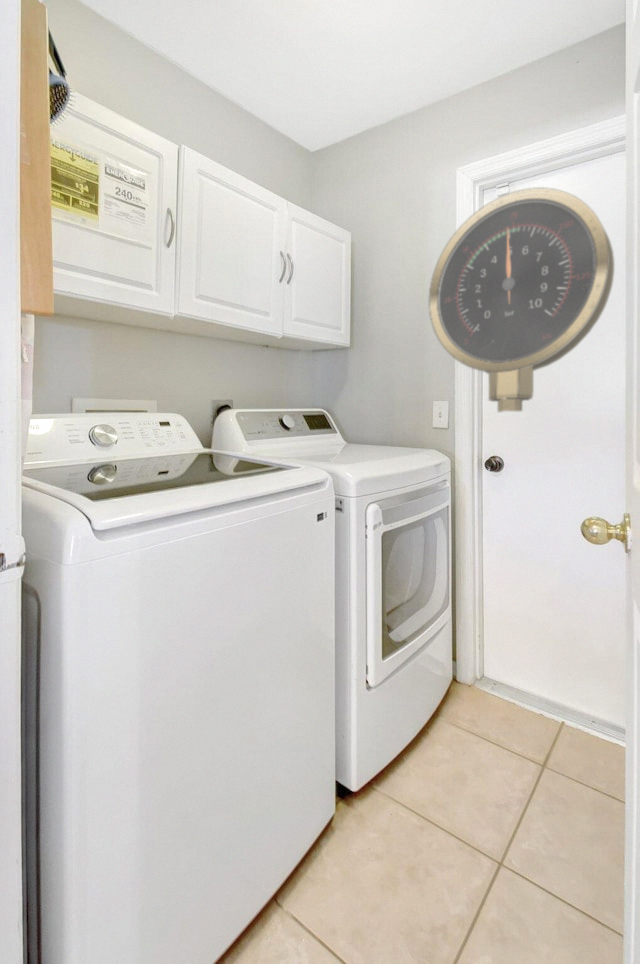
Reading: 5 (bar)
